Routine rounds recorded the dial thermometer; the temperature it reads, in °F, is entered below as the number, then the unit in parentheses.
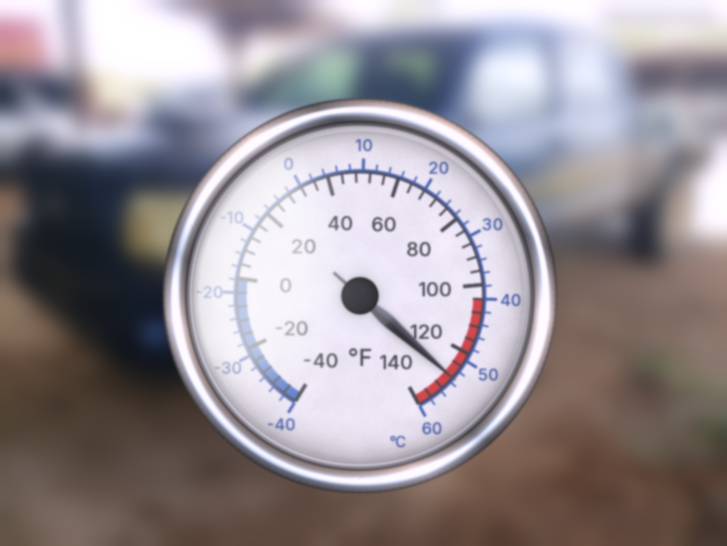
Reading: 128 (°F)
